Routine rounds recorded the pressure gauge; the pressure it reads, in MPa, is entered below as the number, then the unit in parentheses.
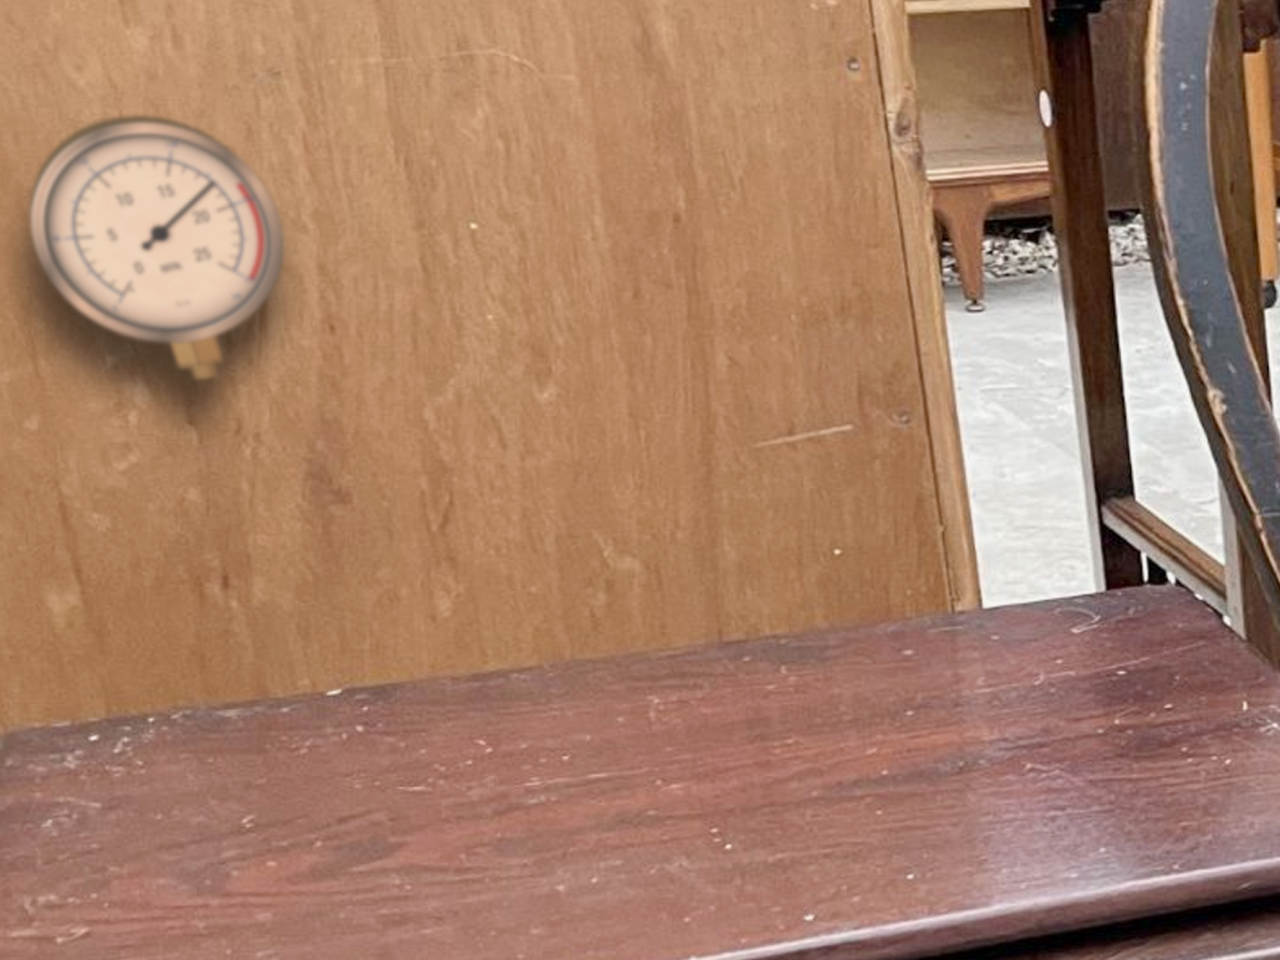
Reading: 18 (MPa)
